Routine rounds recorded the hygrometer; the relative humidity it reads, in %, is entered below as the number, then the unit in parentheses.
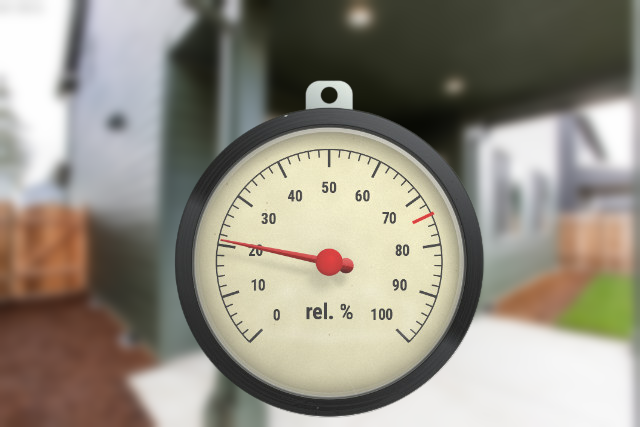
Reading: 21 (%)
